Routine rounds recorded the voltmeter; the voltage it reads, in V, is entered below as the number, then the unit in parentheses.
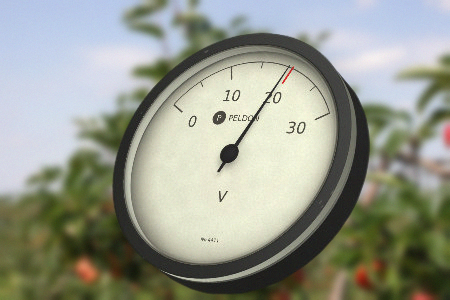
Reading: 20 (V)
